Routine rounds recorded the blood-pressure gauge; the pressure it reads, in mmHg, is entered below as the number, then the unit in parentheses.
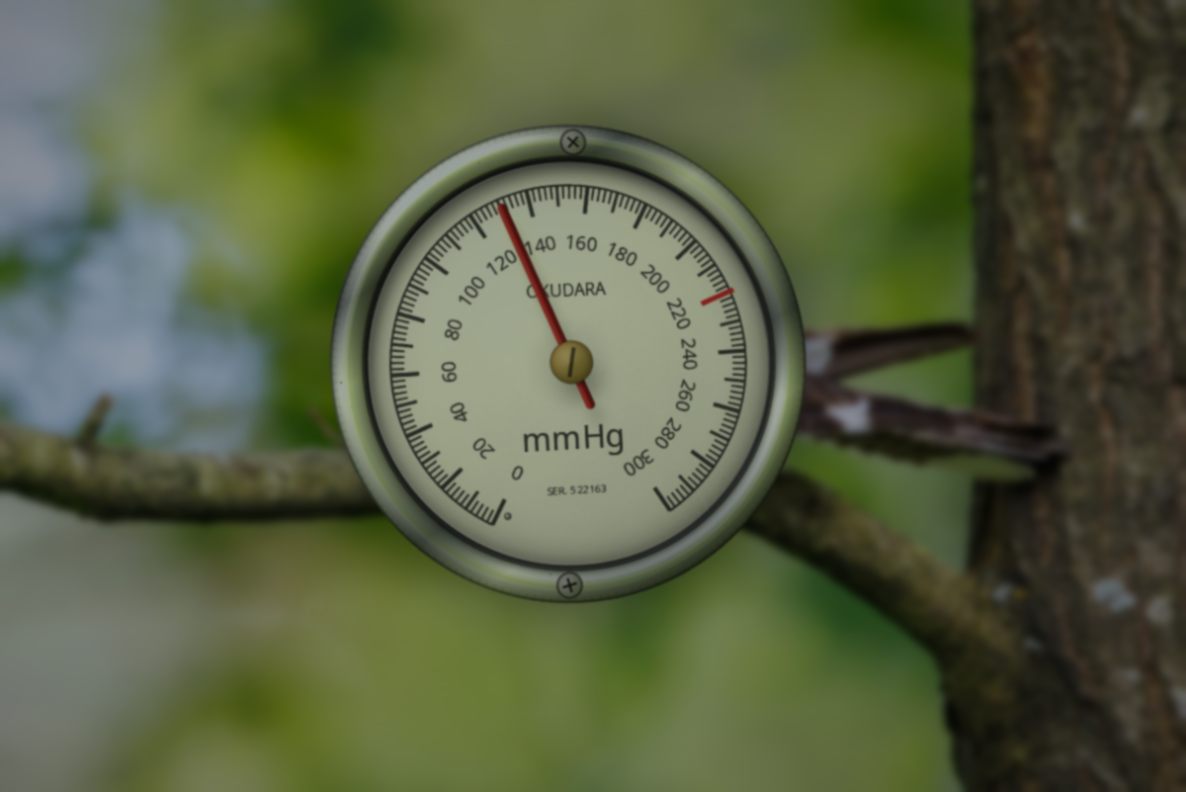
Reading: 130 (mmHg)
